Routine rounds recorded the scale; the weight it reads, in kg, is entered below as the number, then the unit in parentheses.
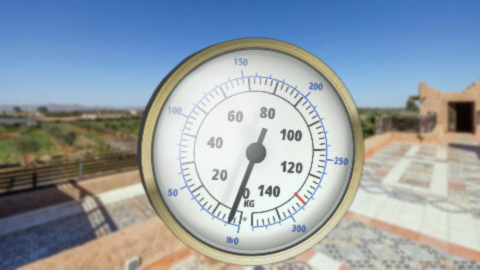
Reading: 4 (kg)
